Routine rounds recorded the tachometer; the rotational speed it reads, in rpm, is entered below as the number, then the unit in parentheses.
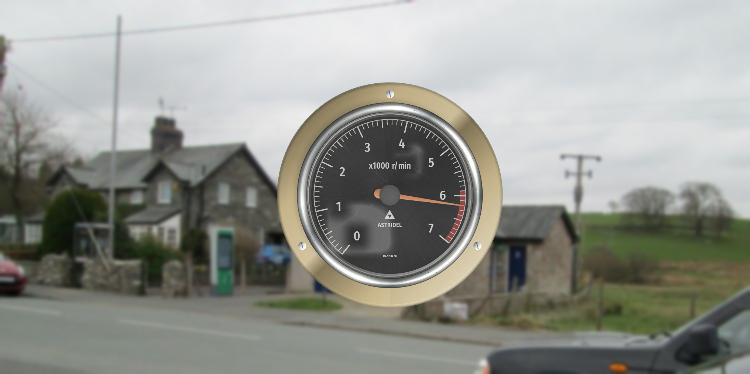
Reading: 6200 (rpm)
